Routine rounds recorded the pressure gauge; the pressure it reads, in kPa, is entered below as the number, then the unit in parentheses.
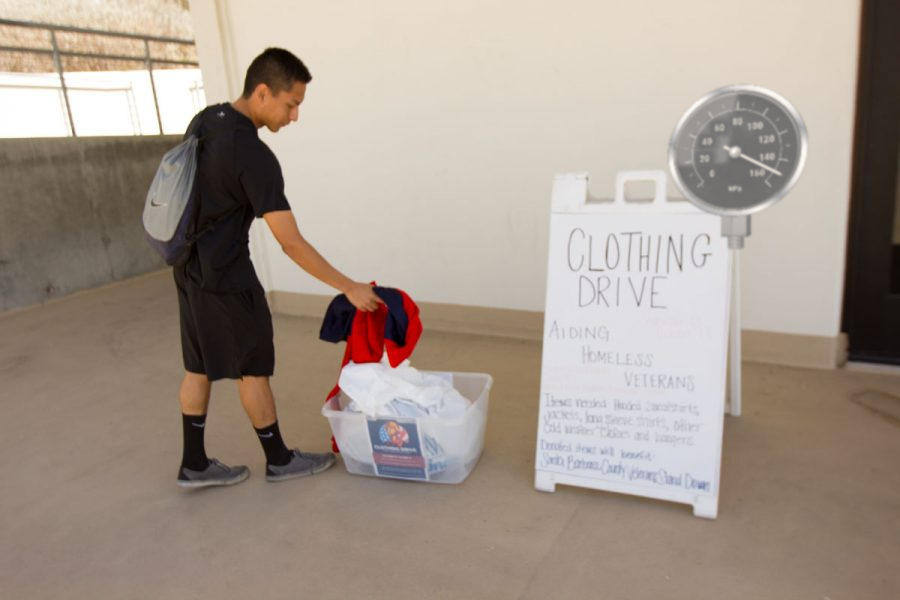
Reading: 150 (kPa)
